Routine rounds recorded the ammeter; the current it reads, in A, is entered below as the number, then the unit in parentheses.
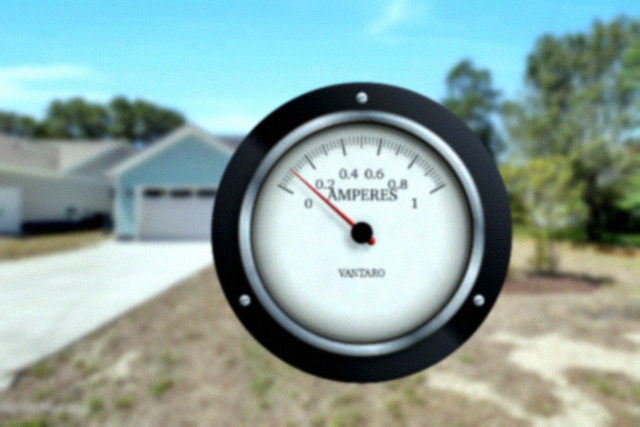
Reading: 0.1 (A)
